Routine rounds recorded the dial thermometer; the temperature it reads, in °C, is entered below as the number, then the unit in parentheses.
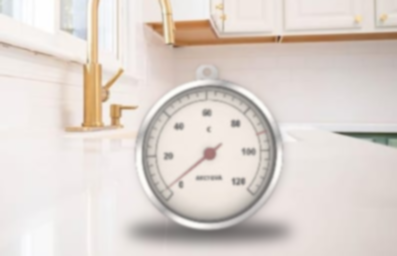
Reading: 4 (°C)
